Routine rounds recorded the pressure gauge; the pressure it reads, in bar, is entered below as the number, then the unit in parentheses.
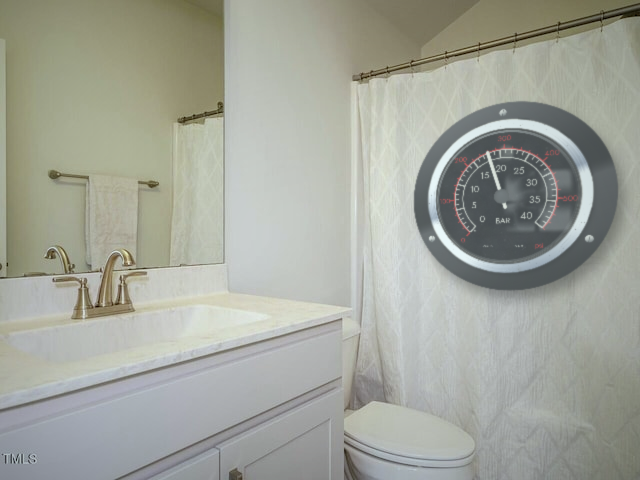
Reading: 18 (bar)
